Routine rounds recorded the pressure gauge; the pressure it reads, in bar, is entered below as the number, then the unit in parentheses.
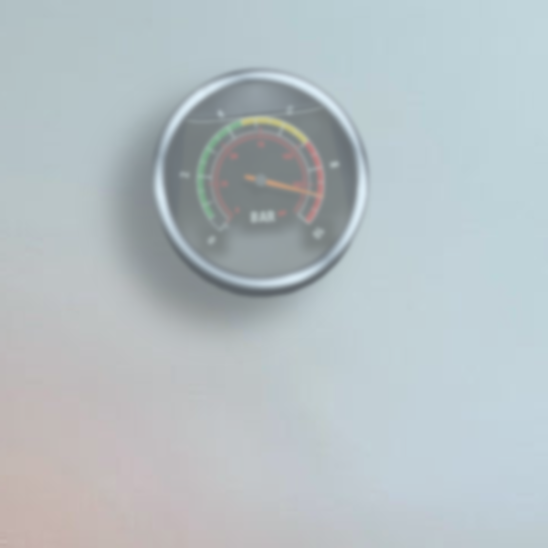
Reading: 9 (bar)
